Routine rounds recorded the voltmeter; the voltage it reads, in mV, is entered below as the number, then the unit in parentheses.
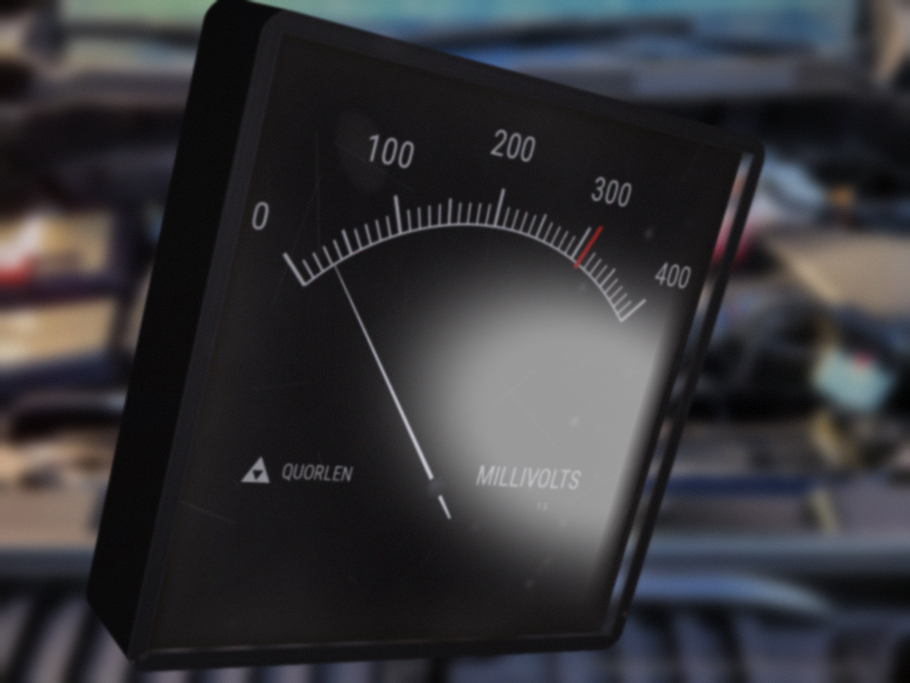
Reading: 30 (mV)
